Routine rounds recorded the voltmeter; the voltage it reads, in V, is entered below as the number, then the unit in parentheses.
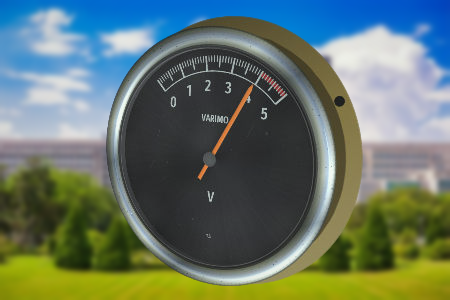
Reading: 4 (V)
